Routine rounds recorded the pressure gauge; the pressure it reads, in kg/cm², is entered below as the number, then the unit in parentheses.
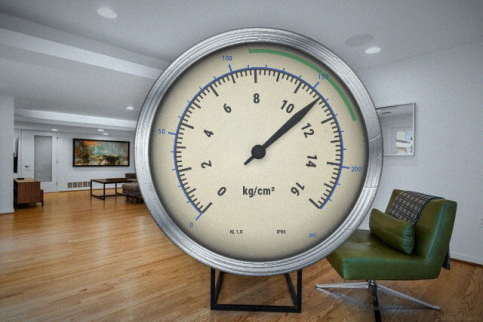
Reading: 11 (kg/cm²)
